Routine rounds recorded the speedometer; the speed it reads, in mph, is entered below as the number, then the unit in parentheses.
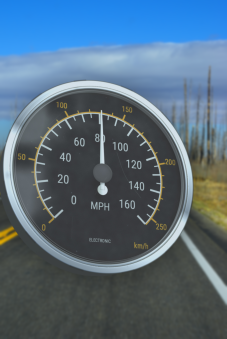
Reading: 80 (mph)
